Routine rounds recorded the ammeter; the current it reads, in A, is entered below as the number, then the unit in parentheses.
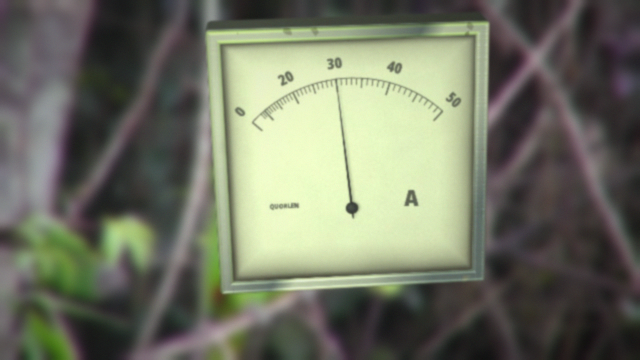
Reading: 30 (A)
